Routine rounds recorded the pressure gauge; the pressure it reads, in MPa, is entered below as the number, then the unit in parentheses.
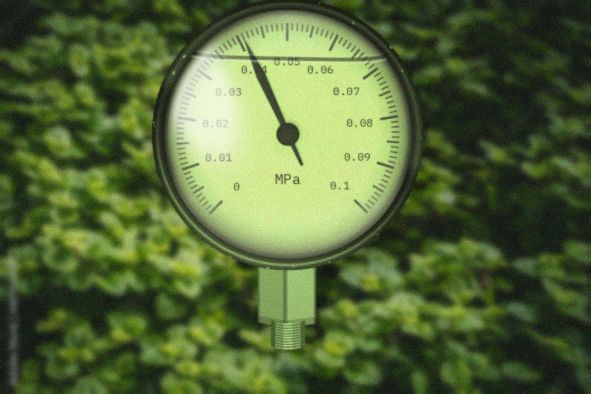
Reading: 0.041 (MPa)
